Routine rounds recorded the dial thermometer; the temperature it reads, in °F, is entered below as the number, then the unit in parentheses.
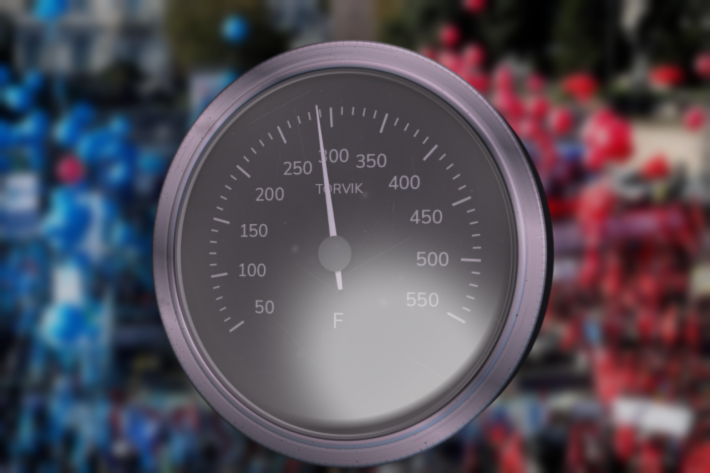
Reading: 290 (°F)
